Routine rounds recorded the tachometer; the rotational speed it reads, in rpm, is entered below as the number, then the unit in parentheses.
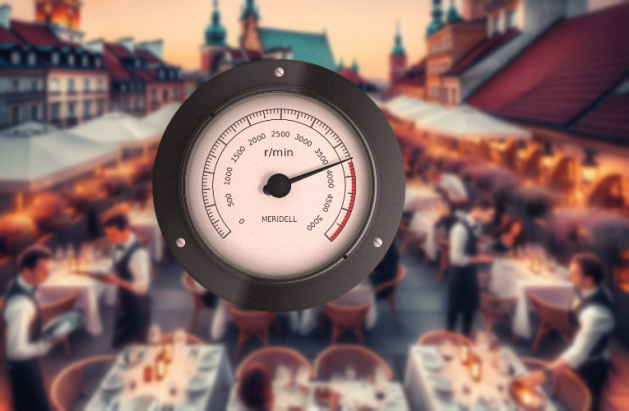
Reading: 3750 (rpm)
